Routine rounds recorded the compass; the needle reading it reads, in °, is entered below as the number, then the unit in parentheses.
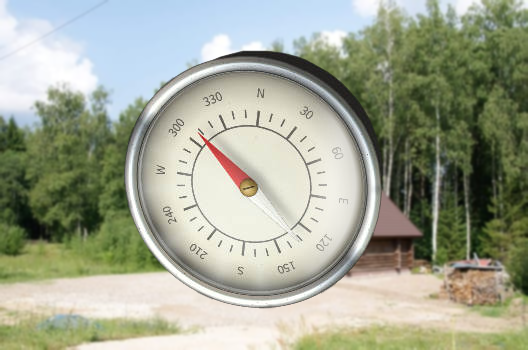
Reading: 310 (°)
